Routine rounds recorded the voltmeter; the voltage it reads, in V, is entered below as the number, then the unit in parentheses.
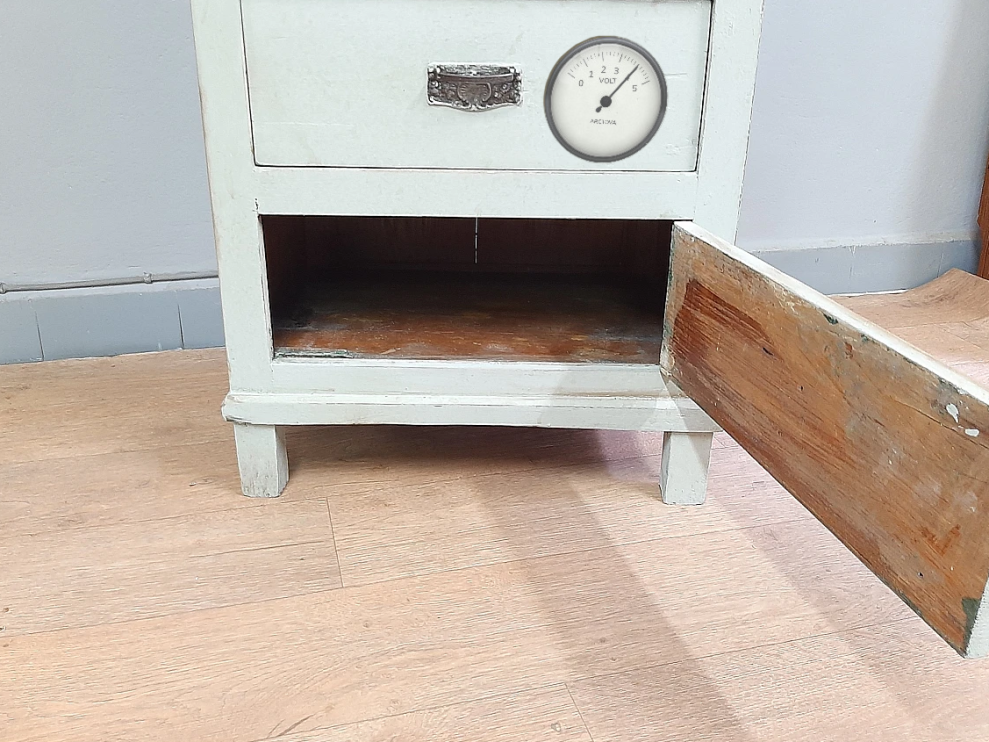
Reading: 4 (V)
